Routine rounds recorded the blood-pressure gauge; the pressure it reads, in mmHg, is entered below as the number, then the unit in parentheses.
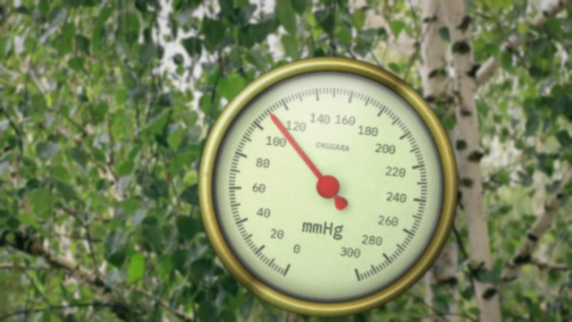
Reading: 110 (mmHg)
